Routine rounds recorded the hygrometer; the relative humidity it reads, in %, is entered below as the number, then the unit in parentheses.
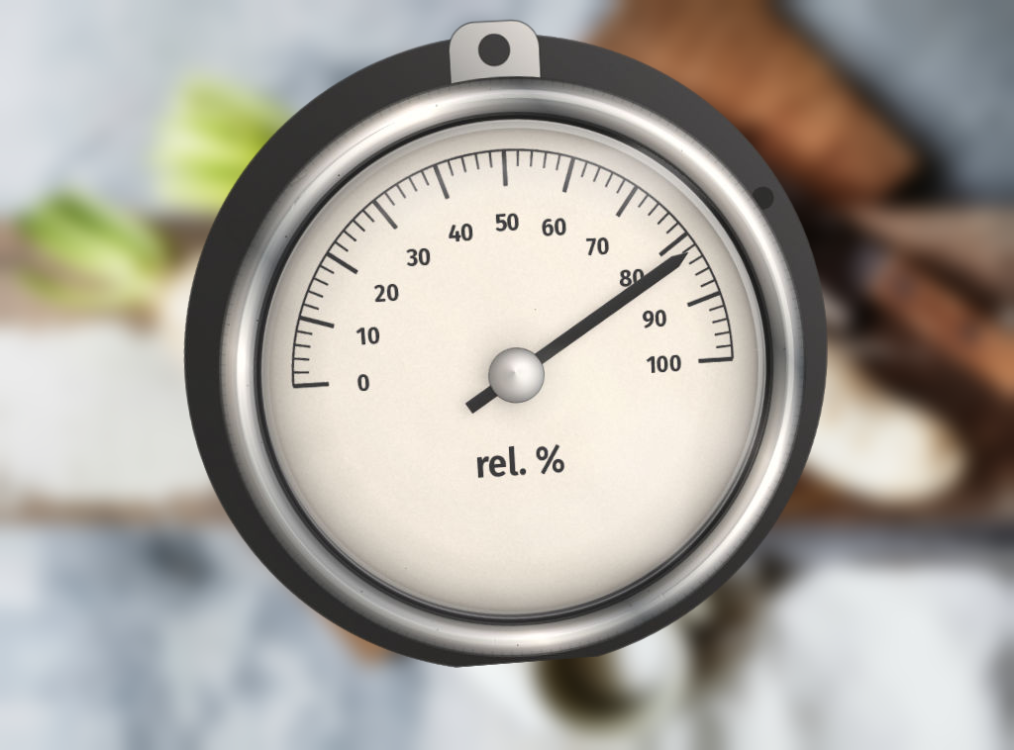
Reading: 82 (%)
